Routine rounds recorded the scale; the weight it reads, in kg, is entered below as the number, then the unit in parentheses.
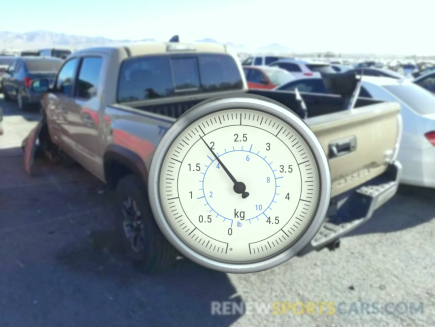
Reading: 1.95 (kg)
